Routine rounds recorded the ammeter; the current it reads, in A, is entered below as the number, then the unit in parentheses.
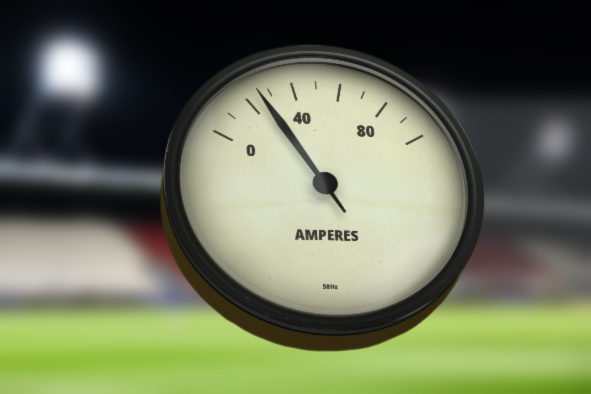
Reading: 25 (A)
